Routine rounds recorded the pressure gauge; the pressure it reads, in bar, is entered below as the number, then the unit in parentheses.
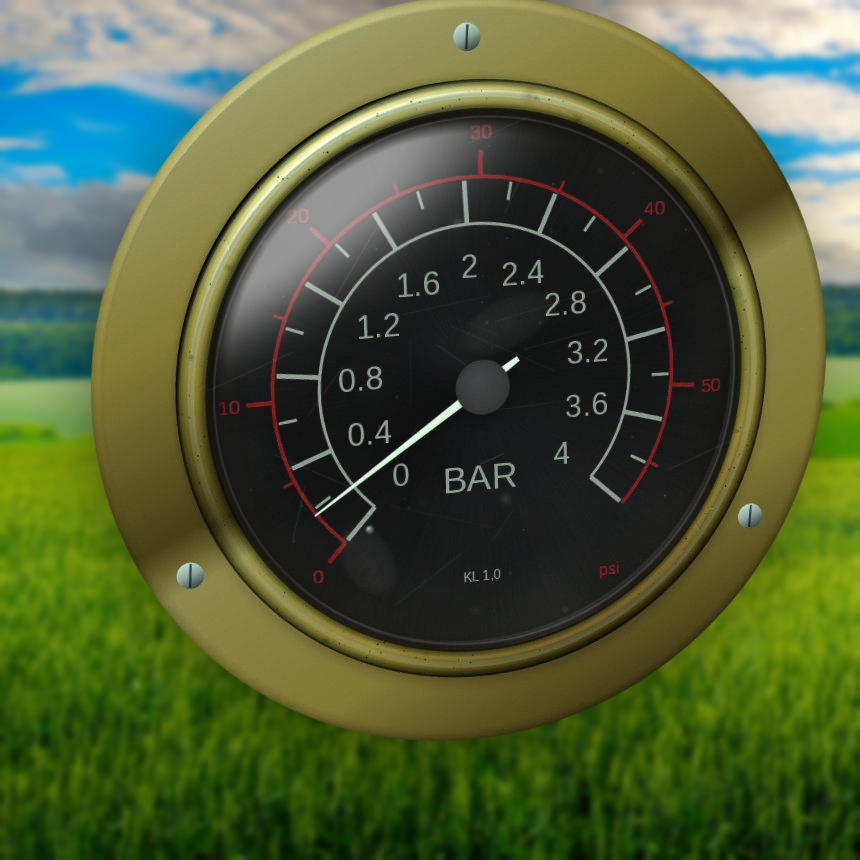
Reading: 0.2 (bar)
